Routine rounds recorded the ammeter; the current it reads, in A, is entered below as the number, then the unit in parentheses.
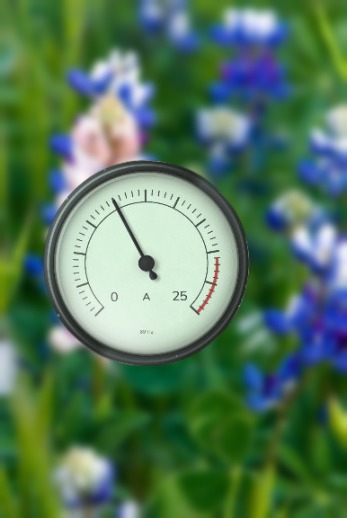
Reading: 10 (A)
